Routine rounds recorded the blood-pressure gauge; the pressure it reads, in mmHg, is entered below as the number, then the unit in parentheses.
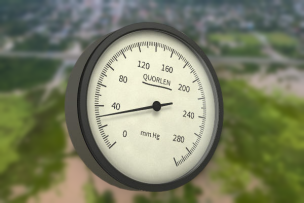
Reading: 30 (mmHg)
